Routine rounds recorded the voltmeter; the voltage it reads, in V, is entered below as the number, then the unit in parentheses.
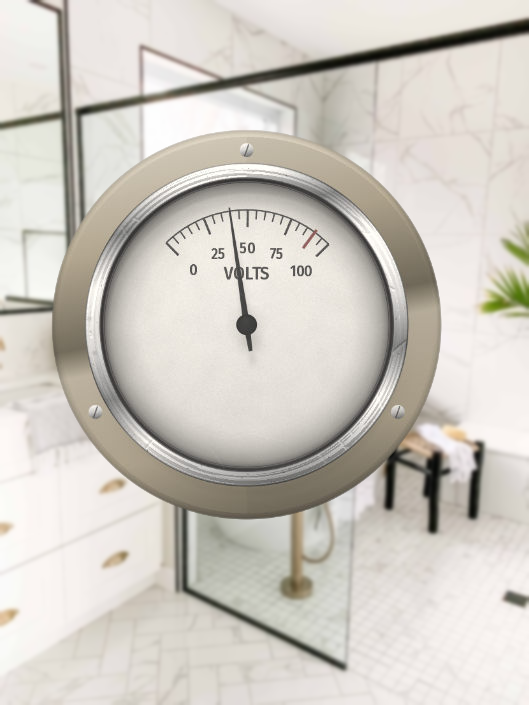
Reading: 40 (V)
